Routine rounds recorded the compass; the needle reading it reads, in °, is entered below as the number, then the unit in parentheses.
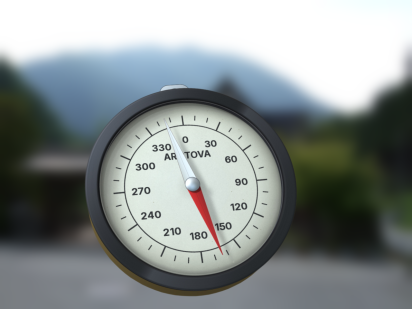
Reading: 165 (°)
